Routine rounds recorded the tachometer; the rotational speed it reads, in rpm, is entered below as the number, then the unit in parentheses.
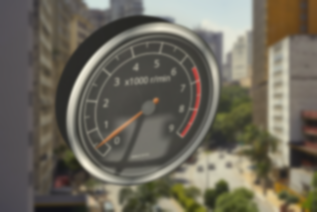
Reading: 500 (rpm)
